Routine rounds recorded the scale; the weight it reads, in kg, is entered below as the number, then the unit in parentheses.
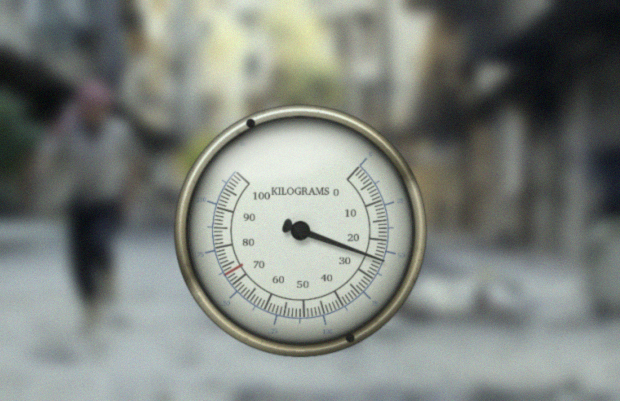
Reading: 25 (kg)
